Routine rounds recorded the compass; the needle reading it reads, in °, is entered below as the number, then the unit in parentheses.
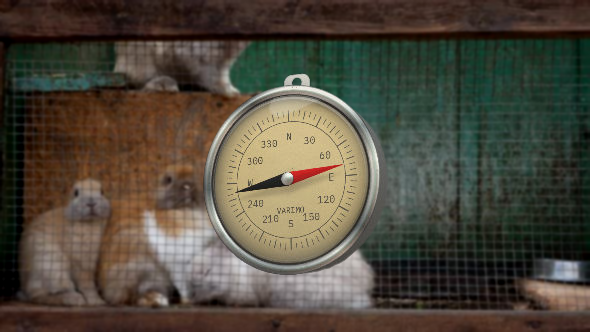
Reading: 80 (°)
